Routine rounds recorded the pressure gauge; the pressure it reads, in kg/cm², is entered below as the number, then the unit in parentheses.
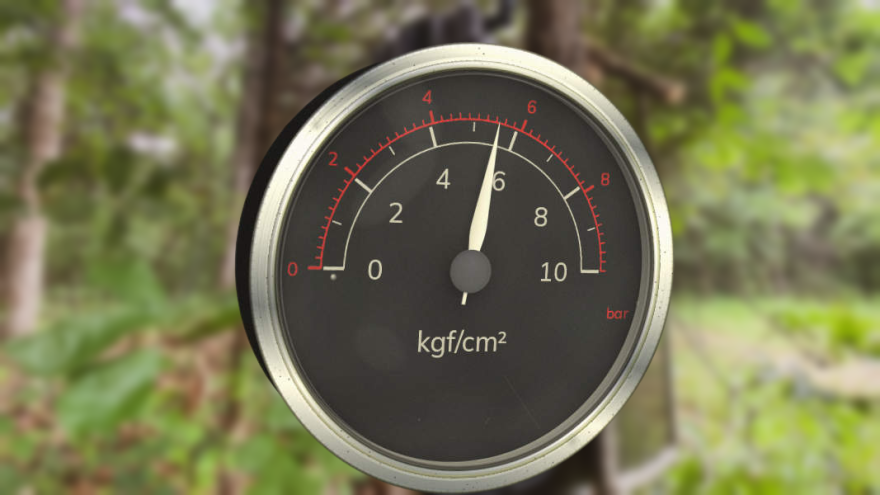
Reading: 5.5 (kg/cm²)
